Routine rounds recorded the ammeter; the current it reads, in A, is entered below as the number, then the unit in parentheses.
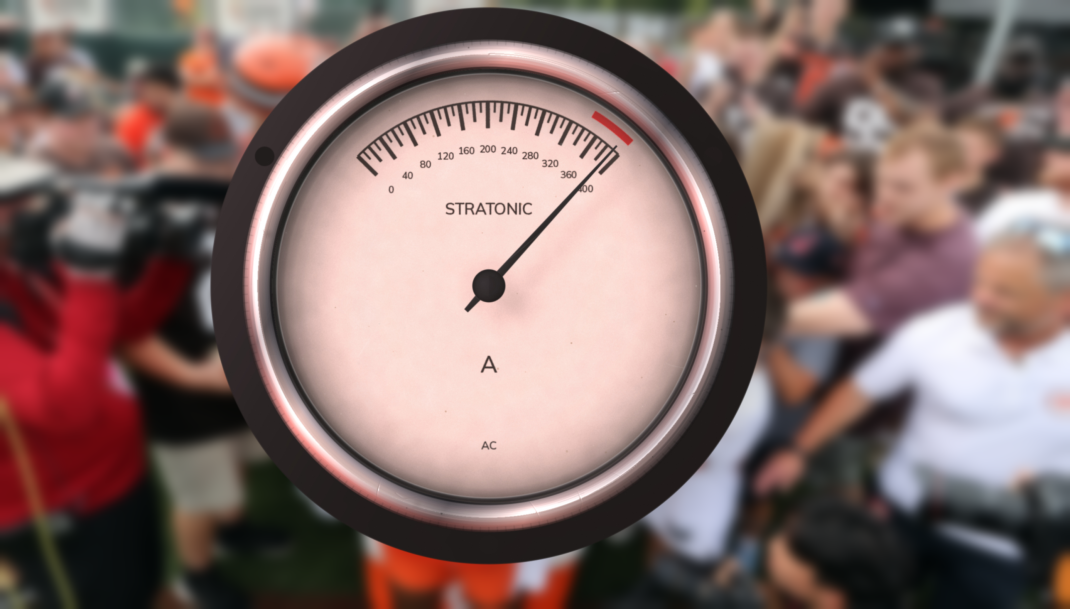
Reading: 390 (A)
